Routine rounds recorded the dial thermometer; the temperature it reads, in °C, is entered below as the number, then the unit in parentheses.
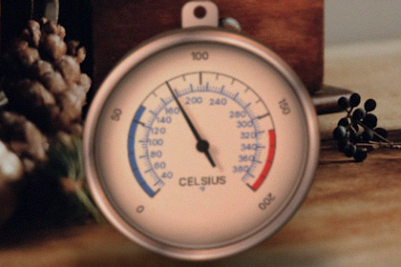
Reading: 80 (°C)
